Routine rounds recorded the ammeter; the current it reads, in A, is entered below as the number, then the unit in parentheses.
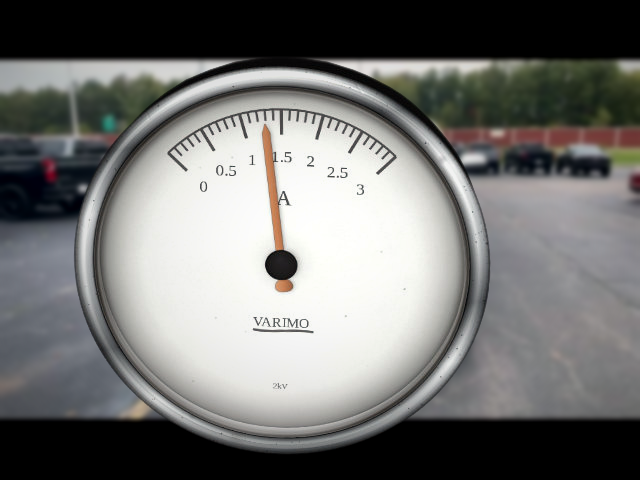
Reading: 1.3 (A)
